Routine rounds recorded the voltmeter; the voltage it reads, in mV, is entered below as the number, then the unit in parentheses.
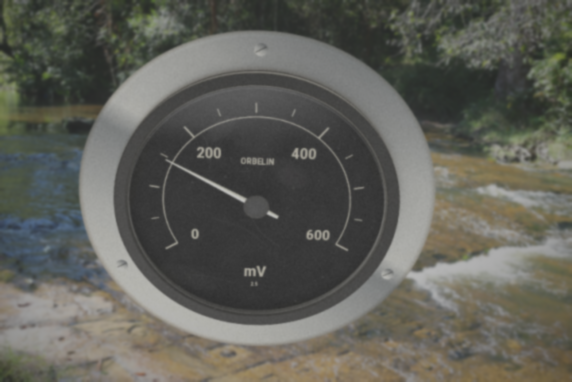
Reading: 150 (mV)
